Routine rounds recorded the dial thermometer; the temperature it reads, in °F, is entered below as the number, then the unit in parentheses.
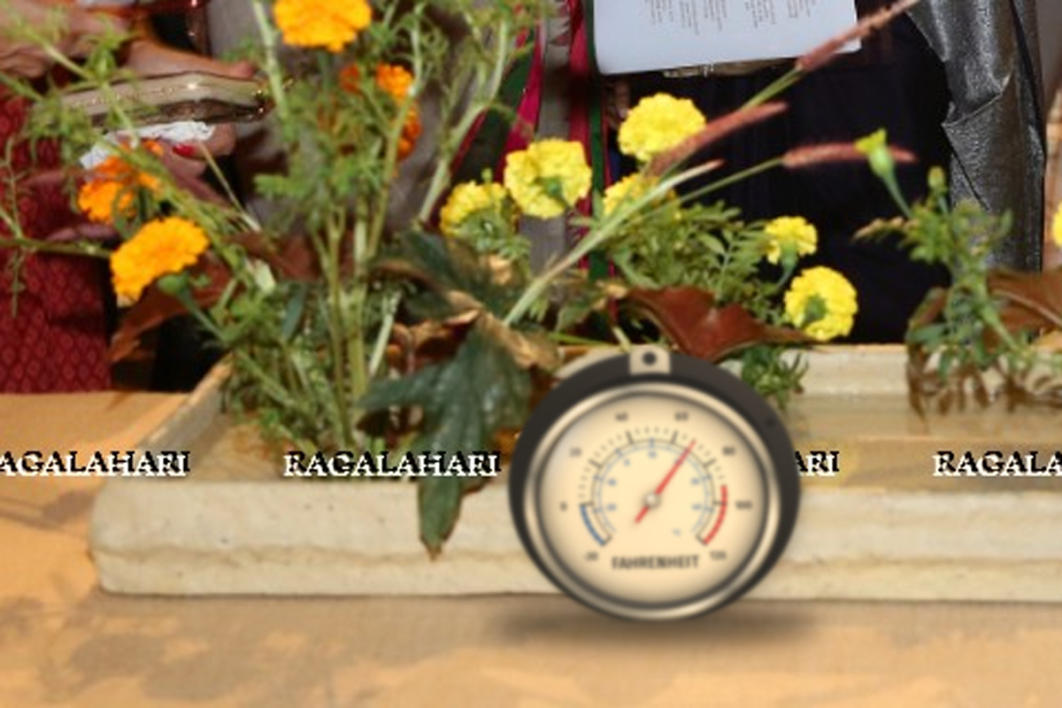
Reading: 68 (°F)
